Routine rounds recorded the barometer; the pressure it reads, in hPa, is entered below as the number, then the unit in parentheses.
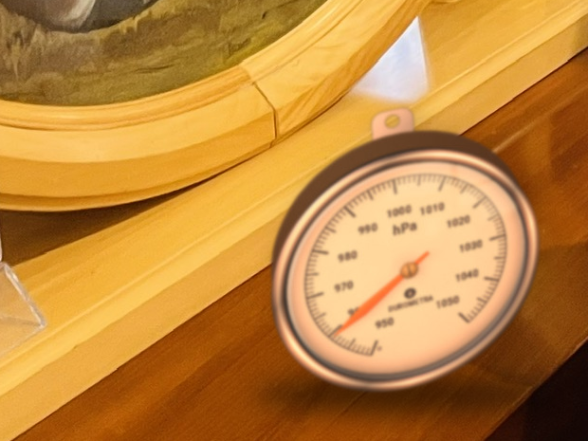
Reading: 960 (hPa)
